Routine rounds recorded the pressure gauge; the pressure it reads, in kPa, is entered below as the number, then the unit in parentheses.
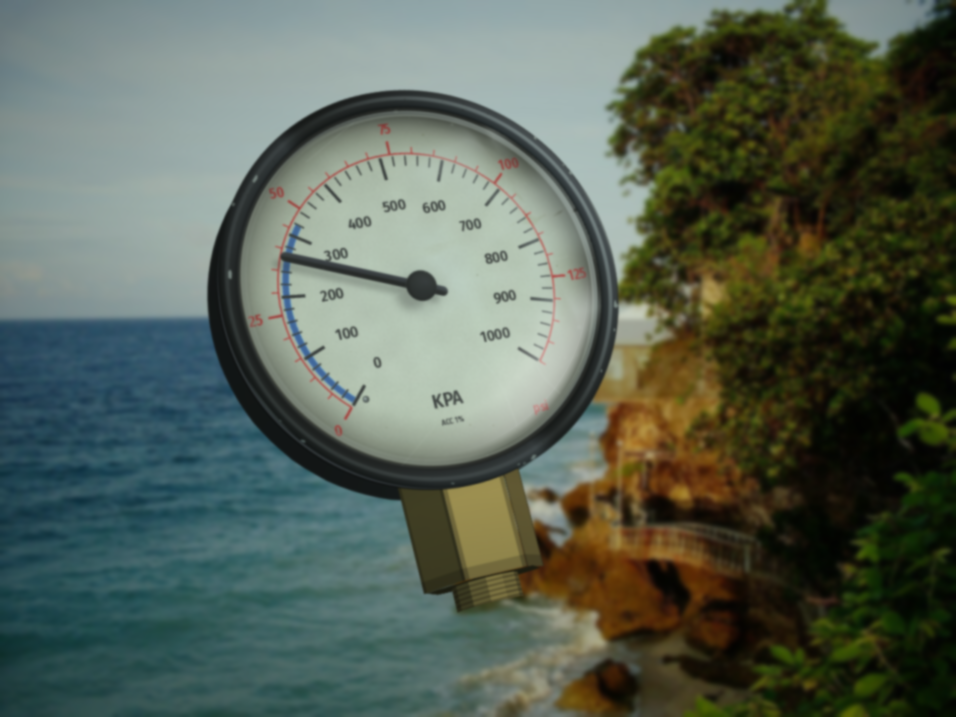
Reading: 260 (kPa)
